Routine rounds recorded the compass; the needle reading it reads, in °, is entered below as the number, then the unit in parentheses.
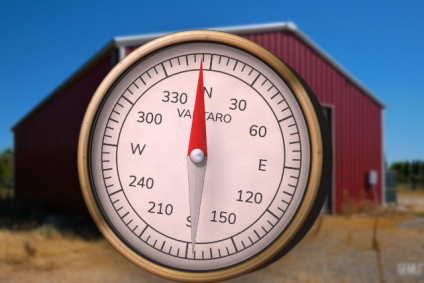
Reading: 355 (°)
